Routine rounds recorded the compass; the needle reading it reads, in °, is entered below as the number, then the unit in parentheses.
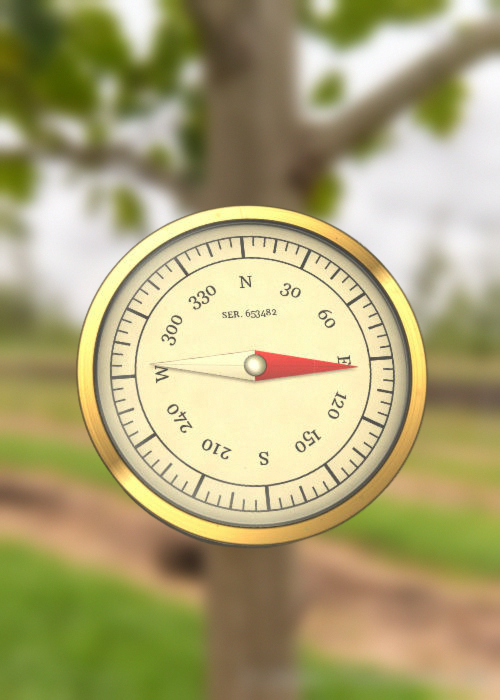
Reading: 95 (°)
